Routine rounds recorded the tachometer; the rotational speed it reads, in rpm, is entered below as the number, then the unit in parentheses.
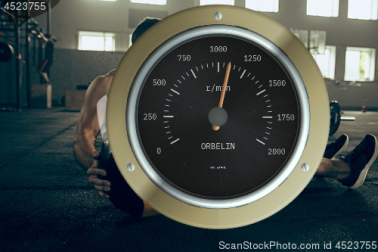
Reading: 1100 (rpm)
